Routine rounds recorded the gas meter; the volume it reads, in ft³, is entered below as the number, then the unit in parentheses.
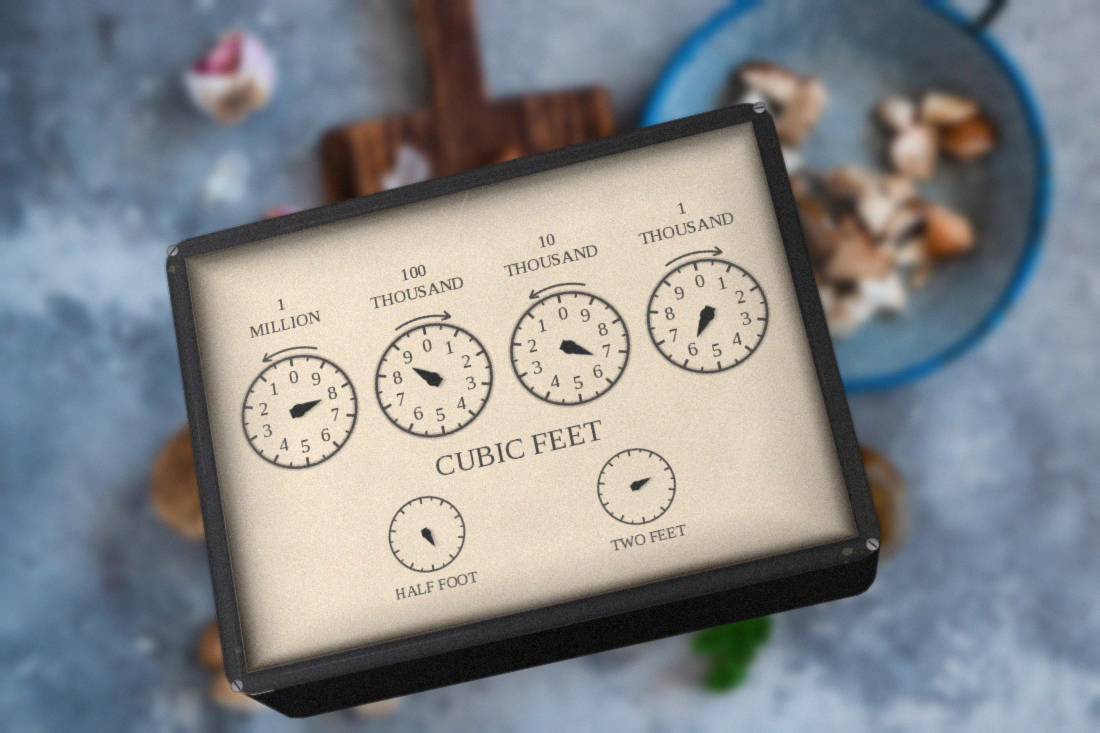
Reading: 786600 (ft³)
